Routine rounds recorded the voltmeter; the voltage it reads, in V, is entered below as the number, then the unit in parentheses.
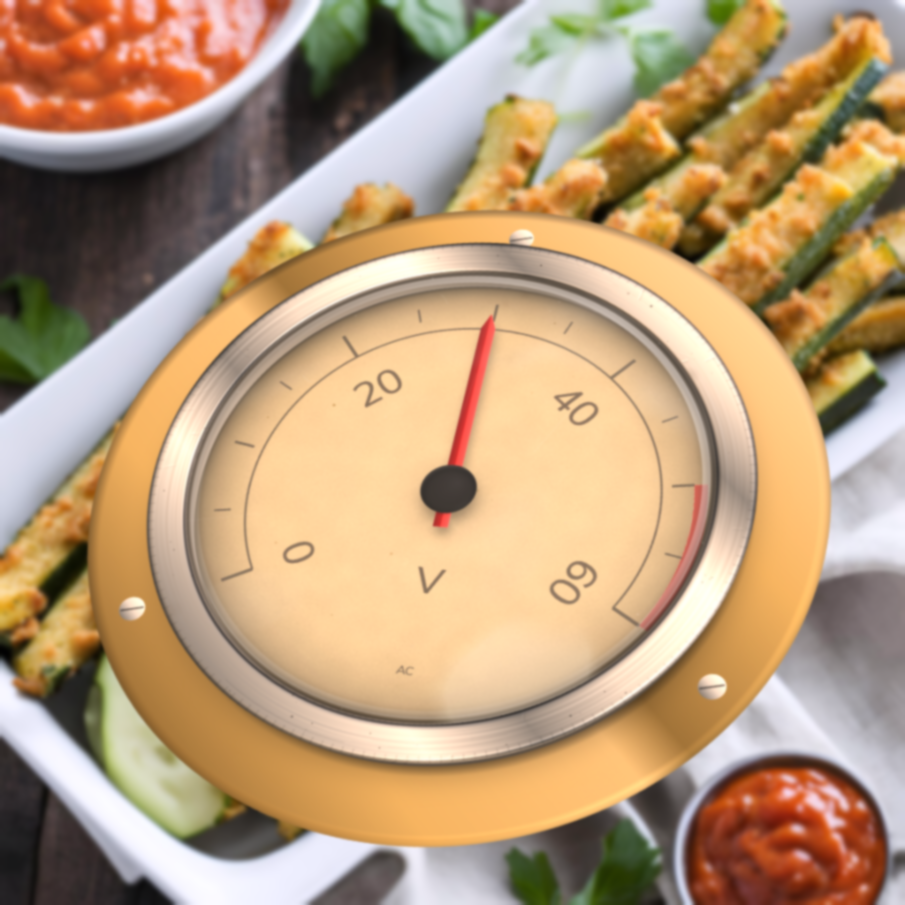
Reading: 30 (V)
